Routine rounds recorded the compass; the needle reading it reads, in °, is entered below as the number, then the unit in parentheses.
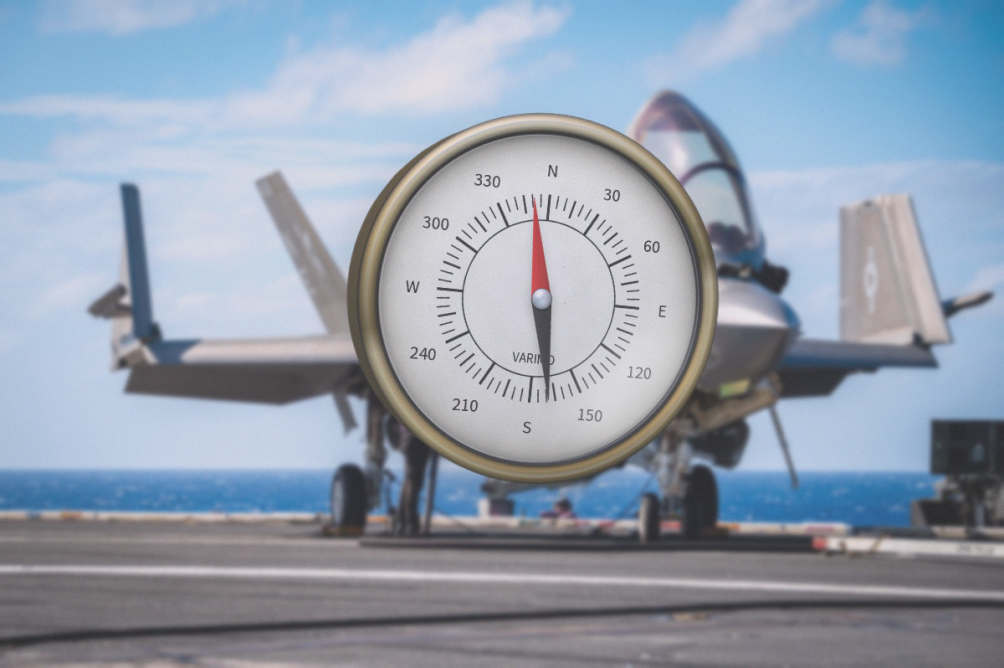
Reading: 350 (°)
